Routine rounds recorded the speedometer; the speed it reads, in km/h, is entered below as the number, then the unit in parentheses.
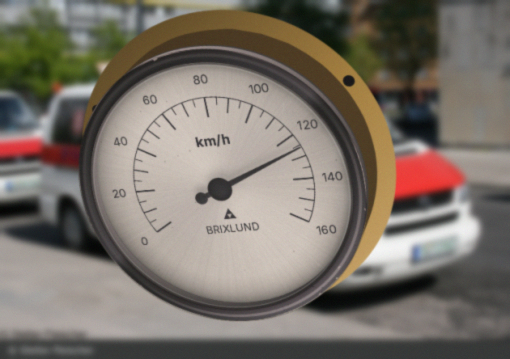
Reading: 125 (km/h)
